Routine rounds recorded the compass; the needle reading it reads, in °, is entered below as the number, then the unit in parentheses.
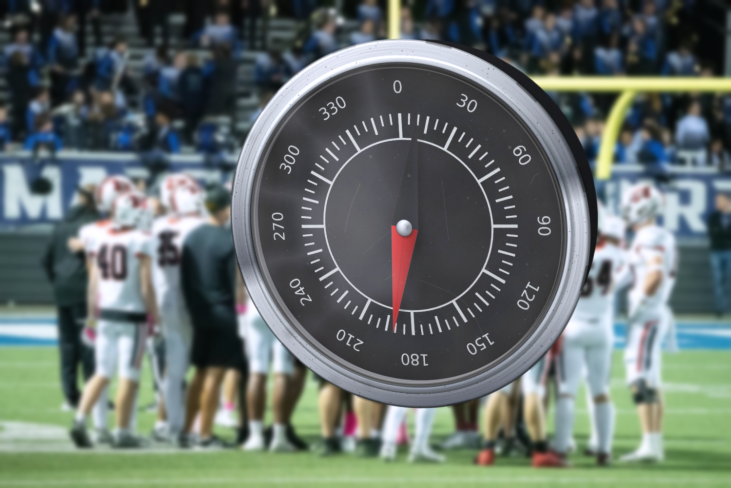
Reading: 190 (°)
